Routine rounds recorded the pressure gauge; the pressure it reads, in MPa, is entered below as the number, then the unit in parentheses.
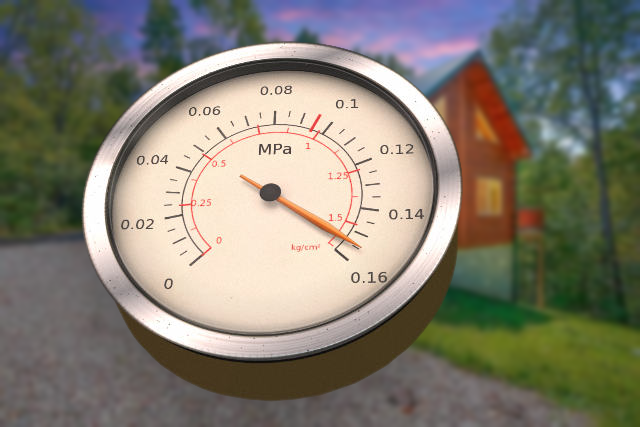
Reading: 0.155 (MPa)
